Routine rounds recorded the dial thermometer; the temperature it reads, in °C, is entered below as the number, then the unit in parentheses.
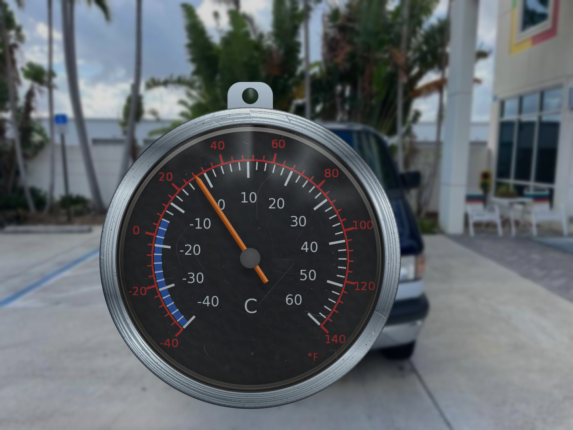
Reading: -2 (°C)
